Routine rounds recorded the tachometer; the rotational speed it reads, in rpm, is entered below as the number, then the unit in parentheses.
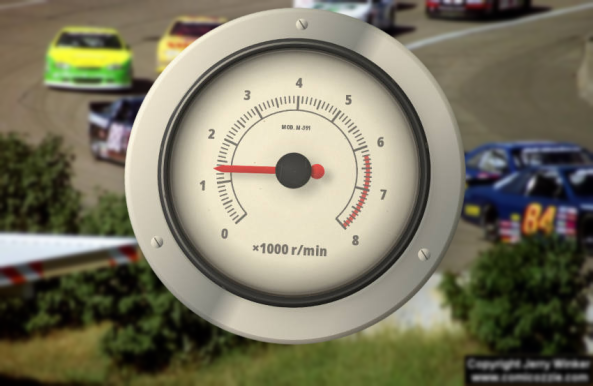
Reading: 1300 (rpm)
